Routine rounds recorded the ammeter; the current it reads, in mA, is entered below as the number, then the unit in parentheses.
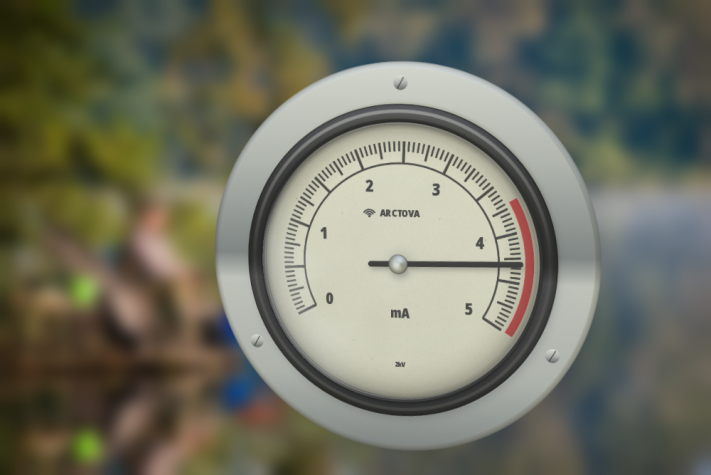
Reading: 4.3 (mA)
